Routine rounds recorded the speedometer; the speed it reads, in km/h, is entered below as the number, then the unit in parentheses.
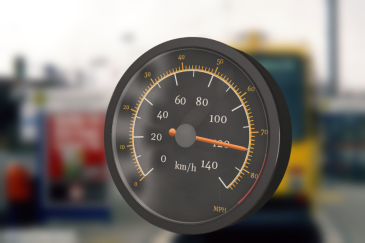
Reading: 120 (km/h)
